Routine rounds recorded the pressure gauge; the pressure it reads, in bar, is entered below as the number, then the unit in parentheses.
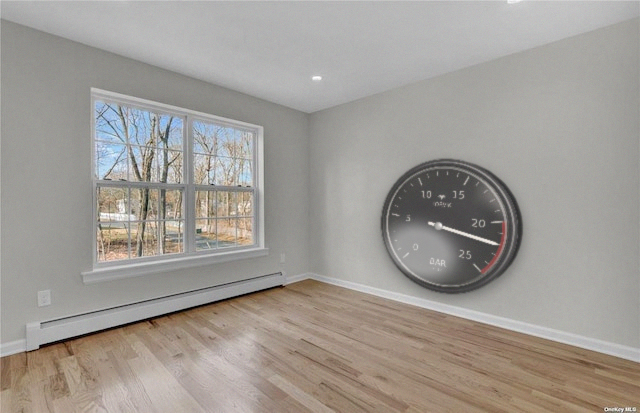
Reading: 22 (bar)
